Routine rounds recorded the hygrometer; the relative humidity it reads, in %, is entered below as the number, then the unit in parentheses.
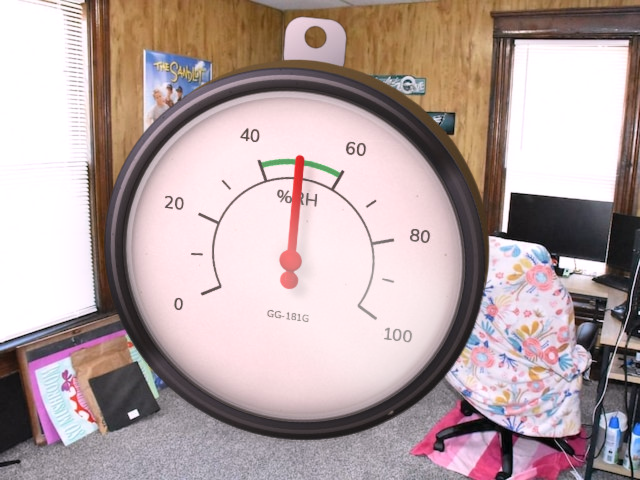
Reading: 50 (%)
